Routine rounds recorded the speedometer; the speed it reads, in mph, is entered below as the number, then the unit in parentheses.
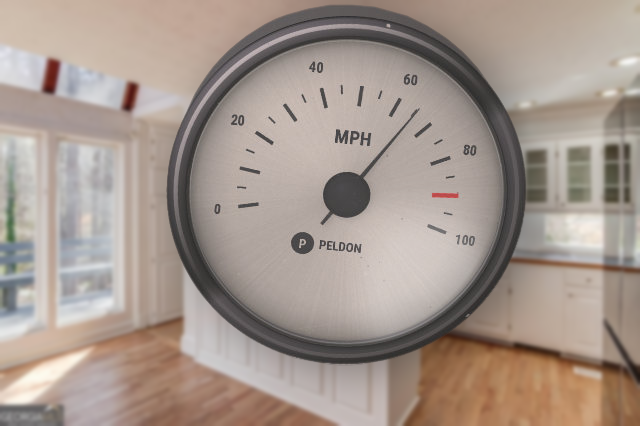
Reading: 65 (mph)
